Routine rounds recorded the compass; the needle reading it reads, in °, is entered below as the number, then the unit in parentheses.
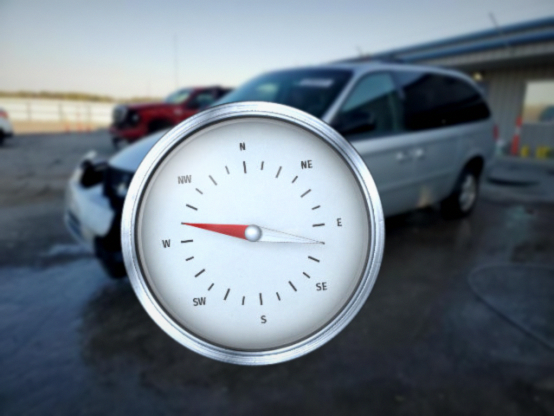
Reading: 285 (°)
